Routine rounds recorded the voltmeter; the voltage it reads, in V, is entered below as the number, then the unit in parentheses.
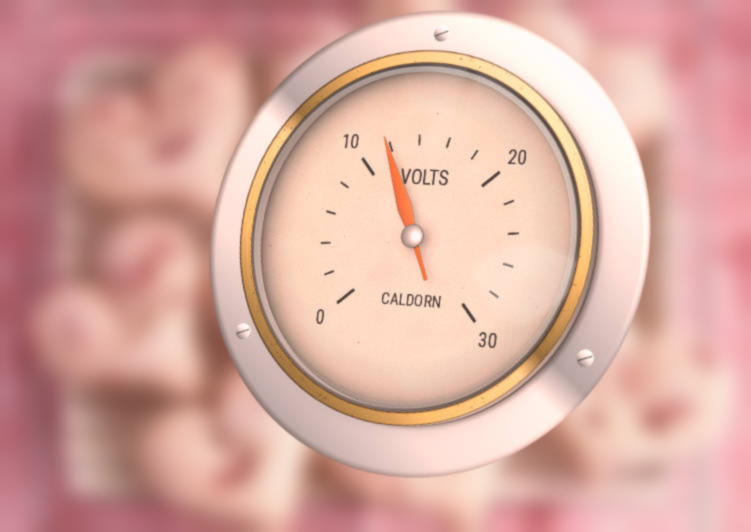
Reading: 12 (V)
